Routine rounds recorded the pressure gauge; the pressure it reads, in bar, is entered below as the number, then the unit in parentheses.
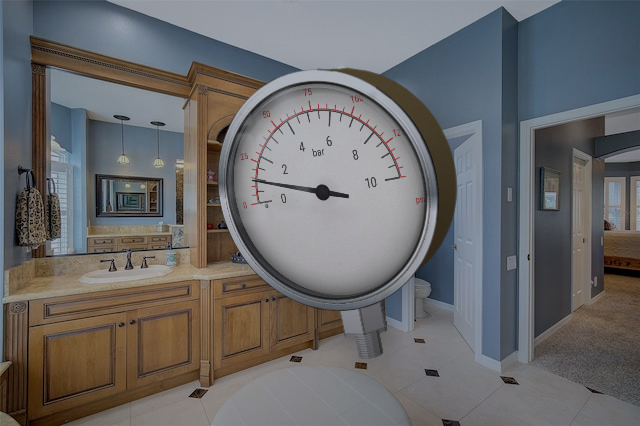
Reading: 1 (bar)
